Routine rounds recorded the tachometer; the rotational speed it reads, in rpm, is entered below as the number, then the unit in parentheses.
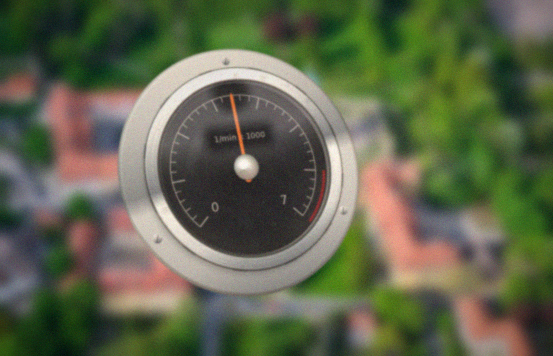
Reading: 3400 (rpm)
